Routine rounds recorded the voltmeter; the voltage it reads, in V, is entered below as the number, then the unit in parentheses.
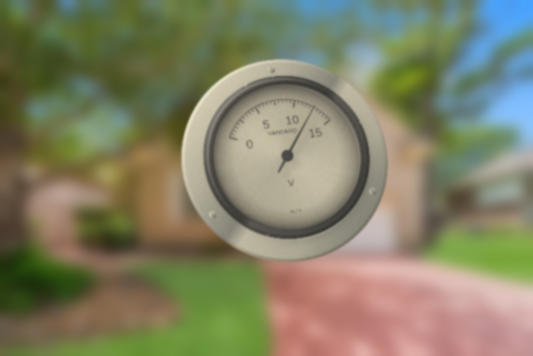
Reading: 12.5 (V)
